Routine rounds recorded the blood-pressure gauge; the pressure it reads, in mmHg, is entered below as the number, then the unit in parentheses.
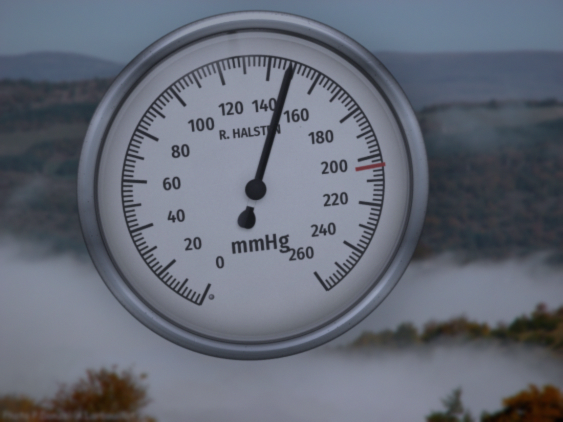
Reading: 148 (mmHg)
